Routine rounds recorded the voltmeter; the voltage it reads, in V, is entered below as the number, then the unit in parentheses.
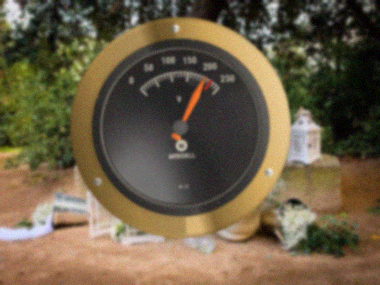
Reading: 200 (V)
